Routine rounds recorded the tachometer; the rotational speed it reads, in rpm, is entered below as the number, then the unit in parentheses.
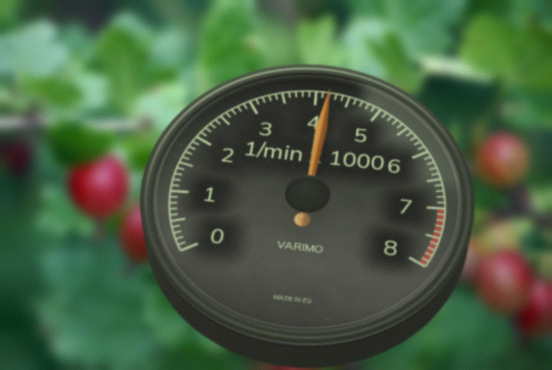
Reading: 4200 (rpm)
